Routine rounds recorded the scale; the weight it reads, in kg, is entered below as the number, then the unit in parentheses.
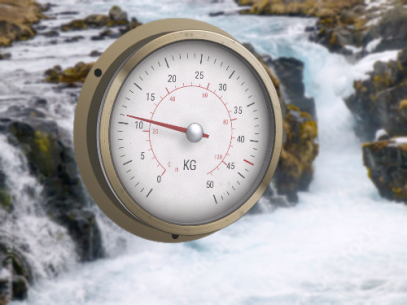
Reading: 11 (kg)
